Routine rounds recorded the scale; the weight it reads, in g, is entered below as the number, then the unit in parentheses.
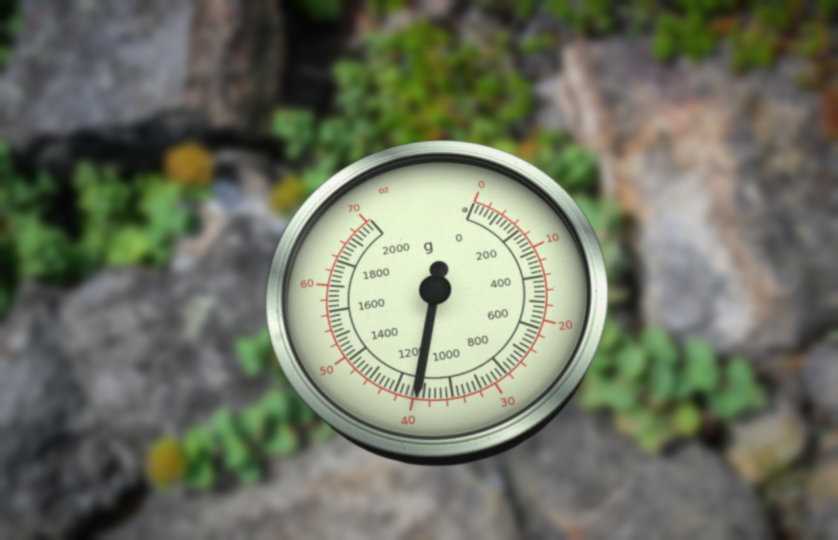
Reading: 1120 (g)
